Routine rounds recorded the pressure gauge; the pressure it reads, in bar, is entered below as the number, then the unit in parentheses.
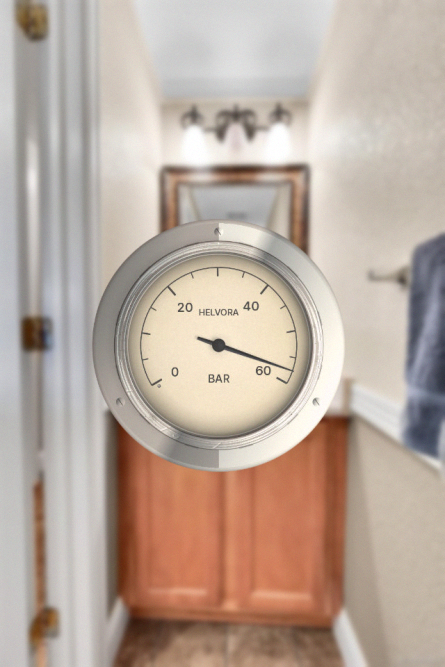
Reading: 57.5 (bar)
